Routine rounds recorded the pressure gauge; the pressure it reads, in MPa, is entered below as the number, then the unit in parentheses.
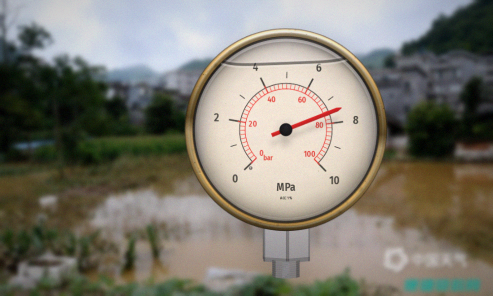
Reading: 7.5 (MPa)
